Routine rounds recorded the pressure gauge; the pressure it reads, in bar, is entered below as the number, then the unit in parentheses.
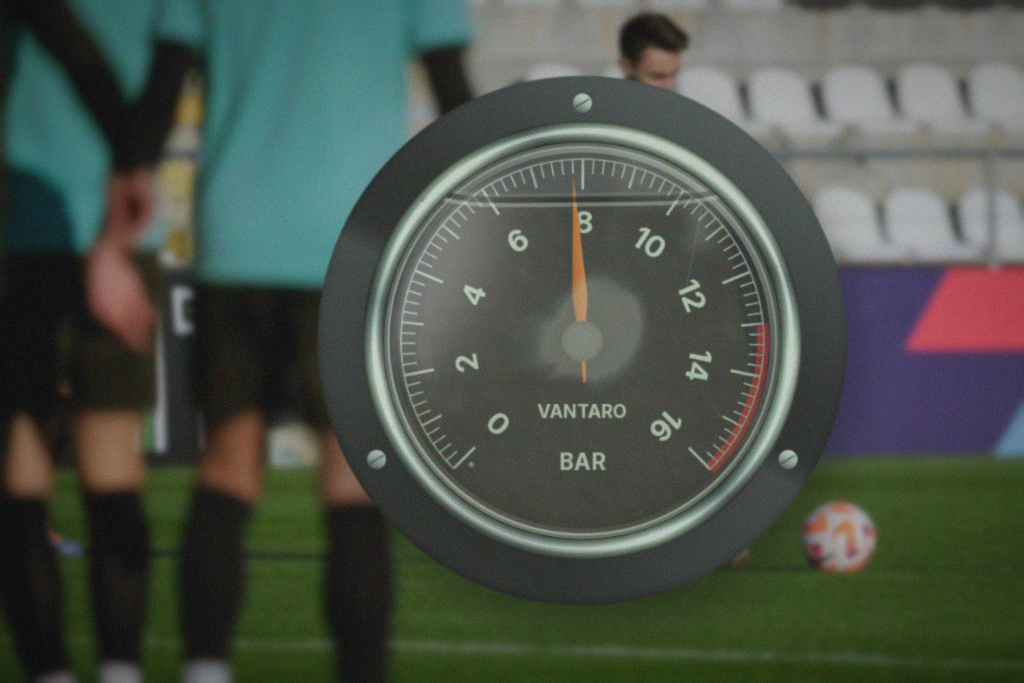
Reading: 7.8 (bar)
